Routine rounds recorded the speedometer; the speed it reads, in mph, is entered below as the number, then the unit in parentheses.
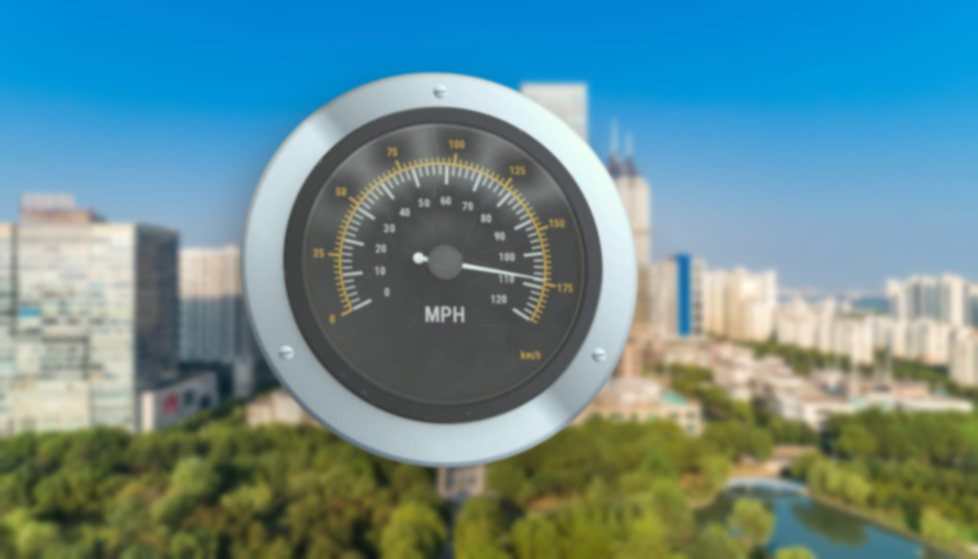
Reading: 108 (mph)
